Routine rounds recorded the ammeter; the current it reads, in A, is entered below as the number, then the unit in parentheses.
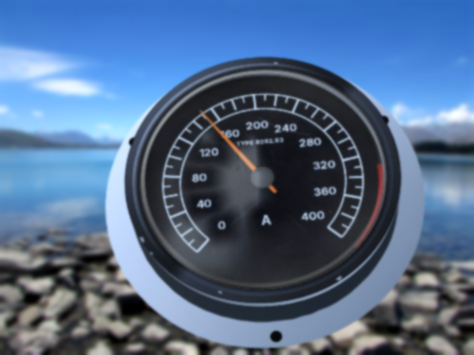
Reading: 150 (A)
